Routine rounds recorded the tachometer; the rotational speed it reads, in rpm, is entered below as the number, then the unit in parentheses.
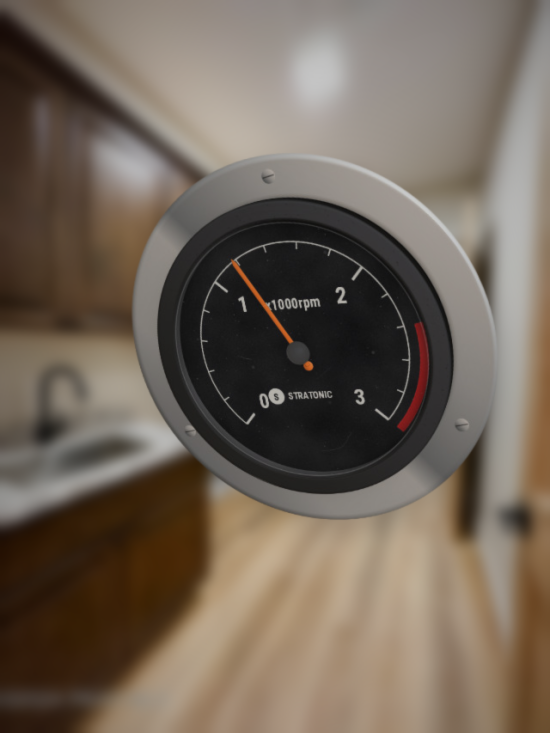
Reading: 1200 (rpm)
